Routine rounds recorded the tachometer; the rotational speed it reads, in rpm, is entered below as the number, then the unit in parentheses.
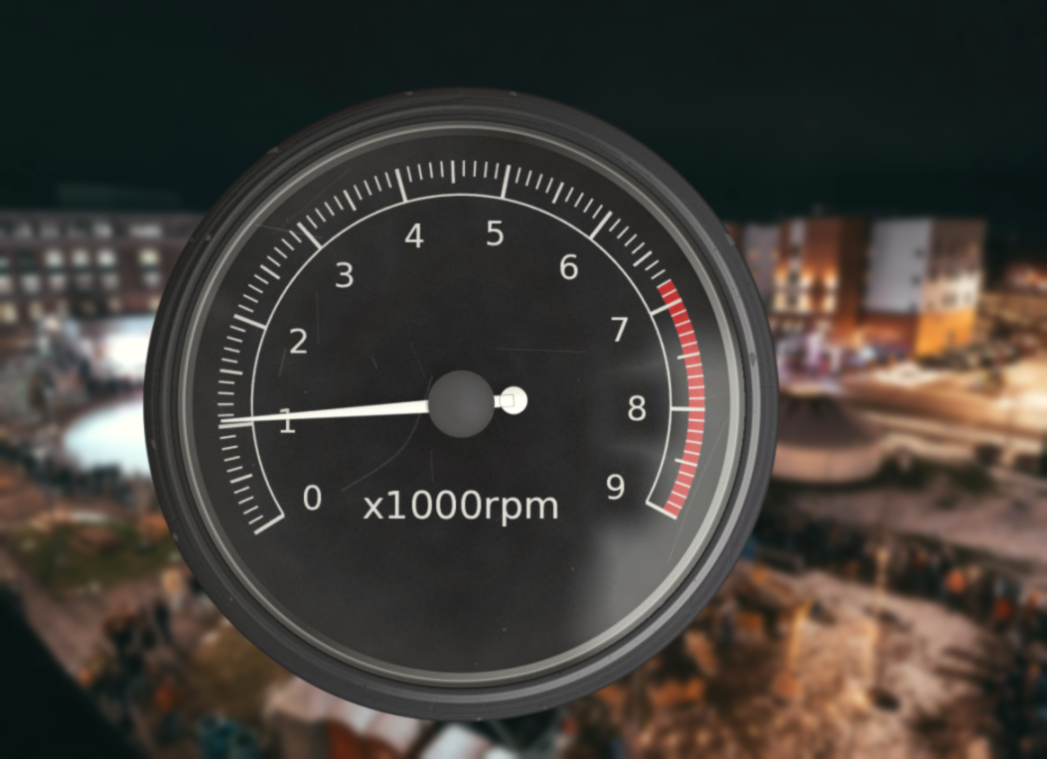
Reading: 1050 (rpm)
